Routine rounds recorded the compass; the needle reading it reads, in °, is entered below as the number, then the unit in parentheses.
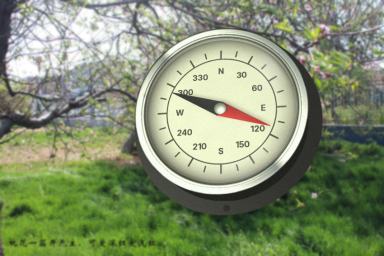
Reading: 112.5 (°)
